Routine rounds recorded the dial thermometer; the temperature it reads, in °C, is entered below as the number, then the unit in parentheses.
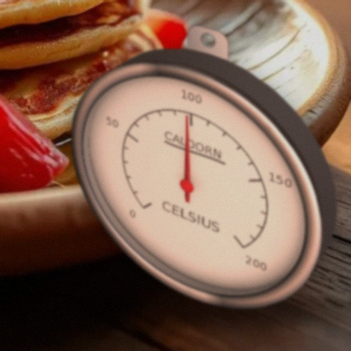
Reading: 100 (°C)
